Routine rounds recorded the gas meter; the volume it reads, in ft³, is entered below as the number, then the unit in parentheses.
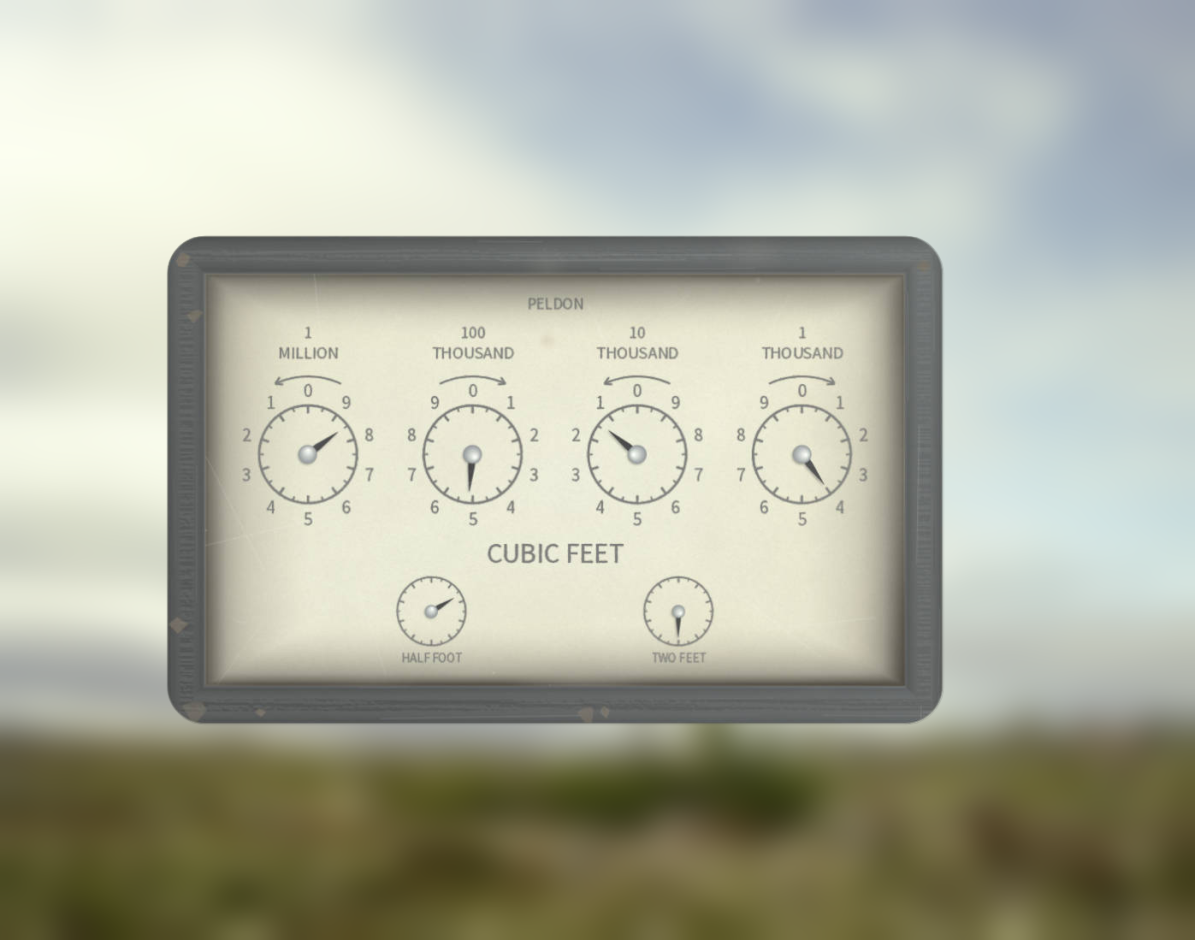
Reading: 851400 (ft³)
